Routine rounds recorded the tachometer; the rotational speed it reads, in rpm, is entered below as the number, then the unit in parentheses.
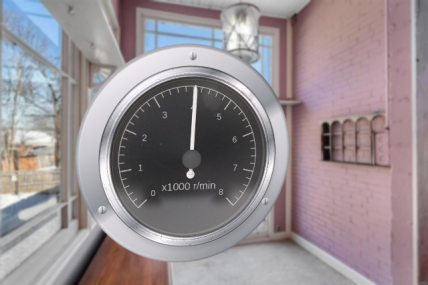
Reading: 4000 (rpm)
